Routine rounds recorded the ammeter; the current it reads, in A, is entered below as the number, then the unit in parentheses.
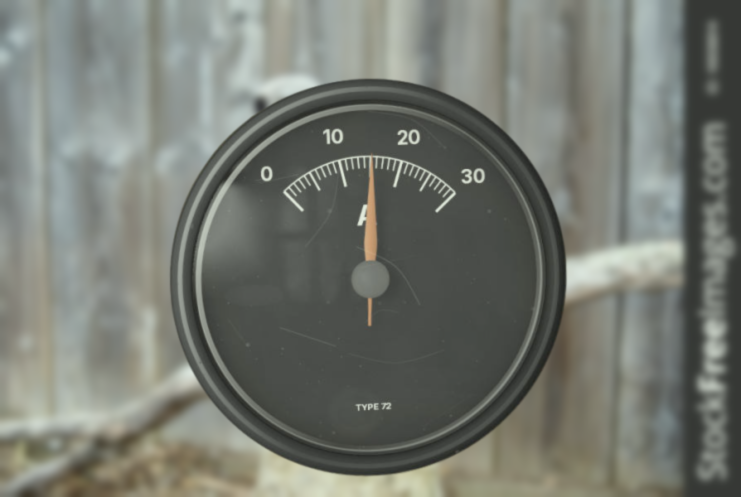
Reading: 15 (A)
